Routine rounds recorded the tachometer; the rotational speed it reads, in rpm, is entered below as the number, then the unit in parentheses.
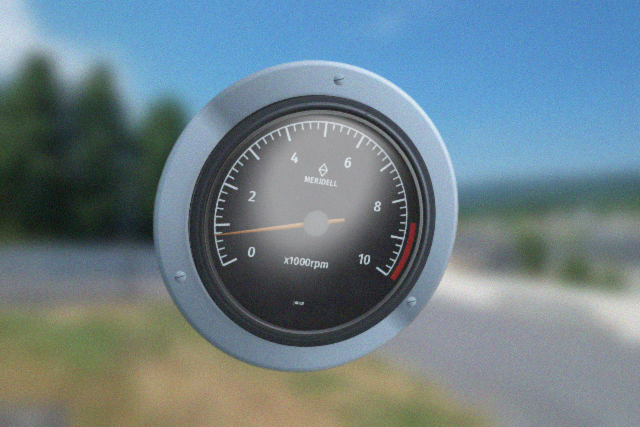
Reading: 800 (rpm)
